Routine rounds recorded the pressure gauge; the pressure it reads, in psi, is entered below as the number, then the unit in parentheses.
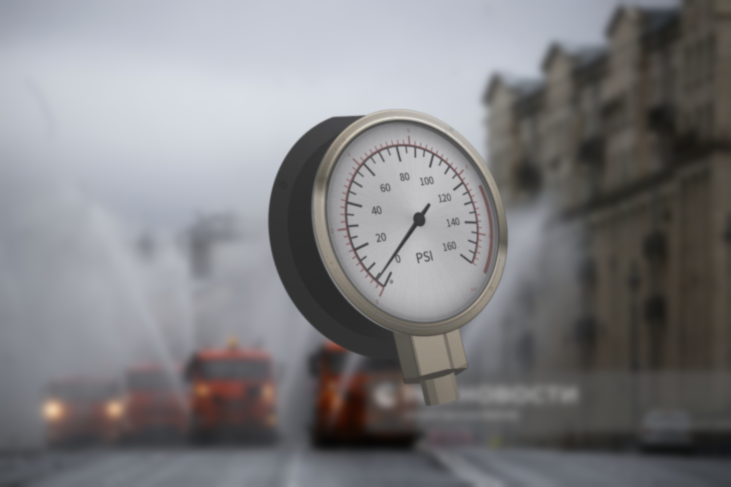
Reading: 5 (psi)
